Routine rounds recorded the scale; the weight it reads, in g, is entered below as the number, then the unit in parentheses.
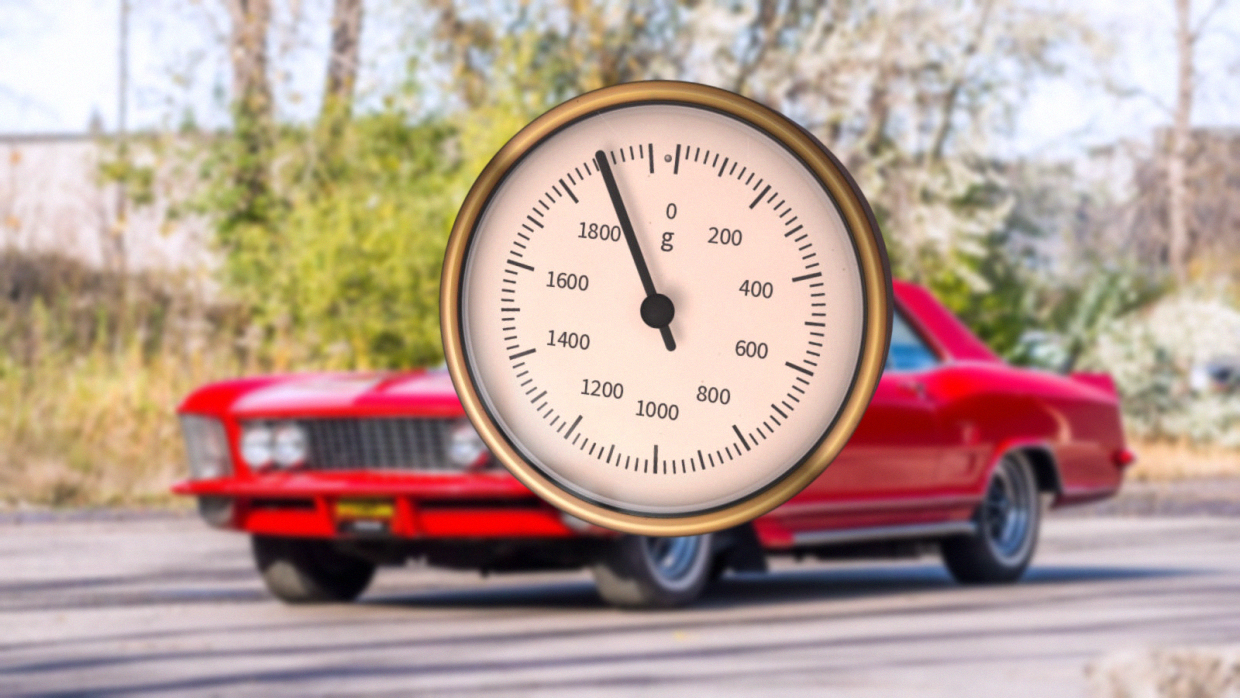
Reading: 1900 (g)
